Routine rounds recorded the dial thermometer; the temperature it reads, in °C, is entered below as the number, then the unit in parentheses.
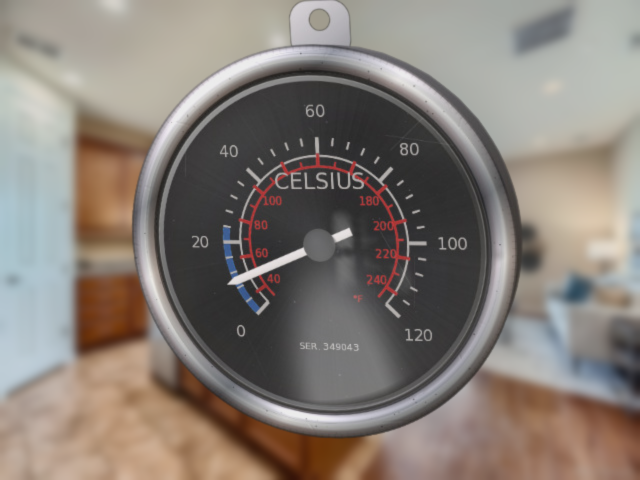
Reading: 10 (°C)
